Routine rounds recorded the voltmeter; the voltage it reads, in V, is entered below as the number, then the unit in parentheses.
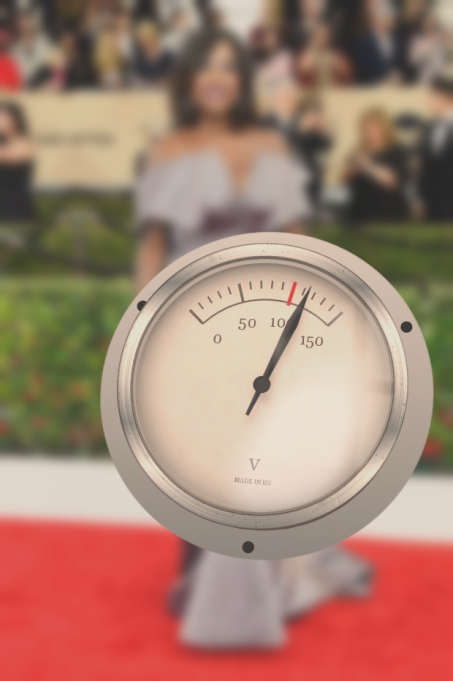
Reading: 115 (V)
